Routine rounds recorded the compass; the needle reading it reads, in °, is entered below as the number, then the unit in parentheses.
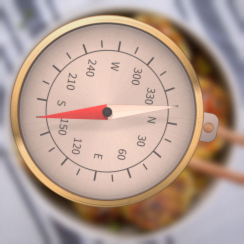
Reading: 165 (°)
